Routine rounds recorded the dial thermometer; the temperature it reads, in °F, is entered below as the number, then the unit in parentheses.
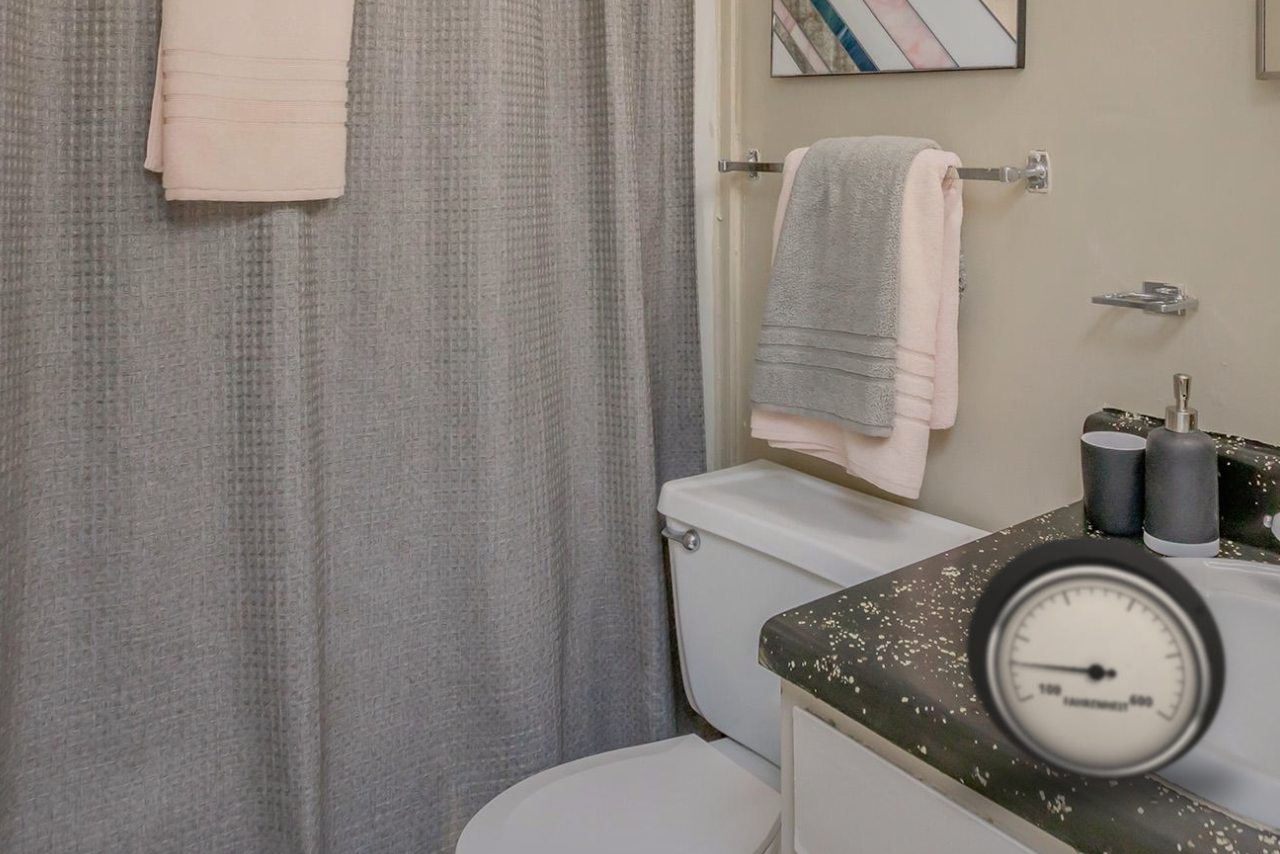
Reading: 160 (°F)
